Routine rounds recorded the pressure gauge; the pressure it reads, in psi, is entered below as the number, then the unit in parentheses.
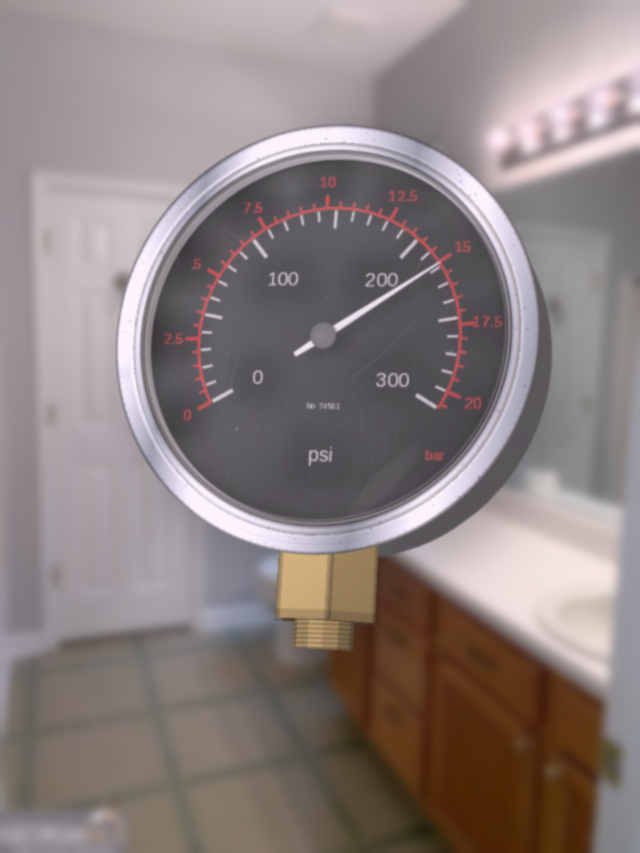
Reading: 220 (psi)
